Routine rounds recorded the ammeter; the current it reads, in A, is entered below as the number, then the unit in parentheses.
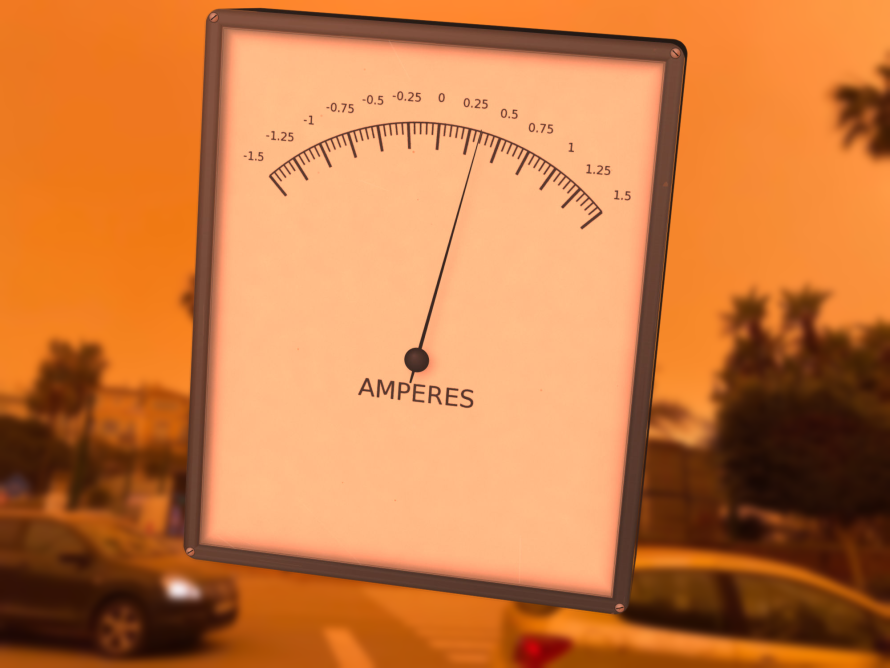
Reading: 0.35 (A)
